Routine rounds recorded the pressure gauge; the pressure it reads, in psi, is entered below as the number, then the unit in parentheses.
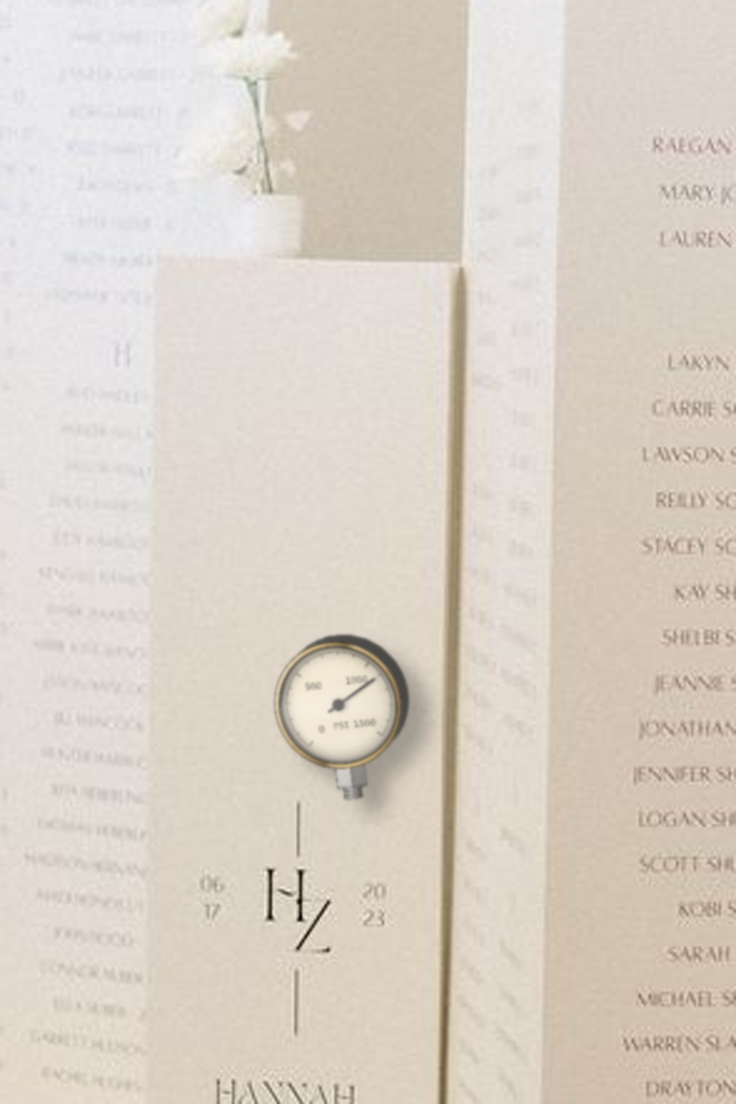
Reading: 1100 (psi)
